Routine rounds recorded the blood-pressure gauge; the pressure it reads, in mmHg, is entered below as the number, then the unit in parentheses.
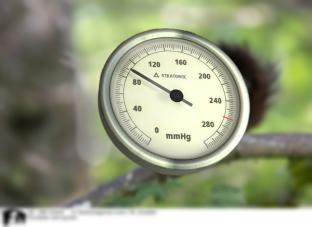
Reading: 90 (mmHg)
